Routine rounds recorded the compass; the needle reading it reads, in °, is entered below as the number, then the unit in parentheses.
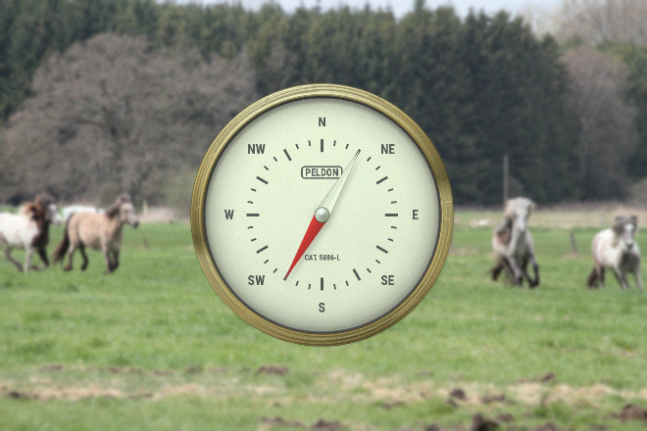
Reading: 210 (°)
